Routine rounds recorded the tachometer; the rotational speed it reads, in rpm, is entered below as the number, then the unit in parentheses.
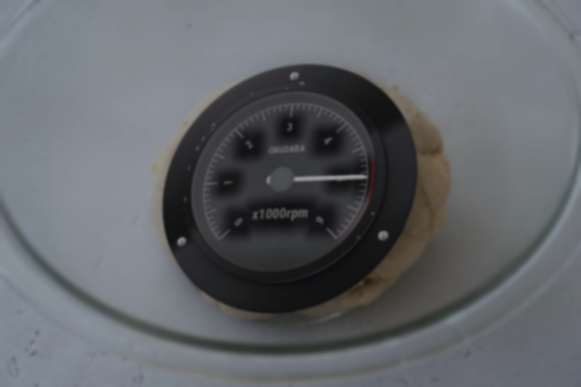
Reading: 5000 (rpm)
